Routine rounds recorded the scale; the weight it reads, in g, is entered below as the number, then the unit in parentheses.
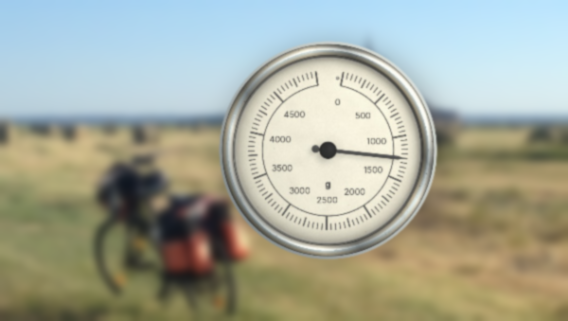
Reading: 1250 (g)
